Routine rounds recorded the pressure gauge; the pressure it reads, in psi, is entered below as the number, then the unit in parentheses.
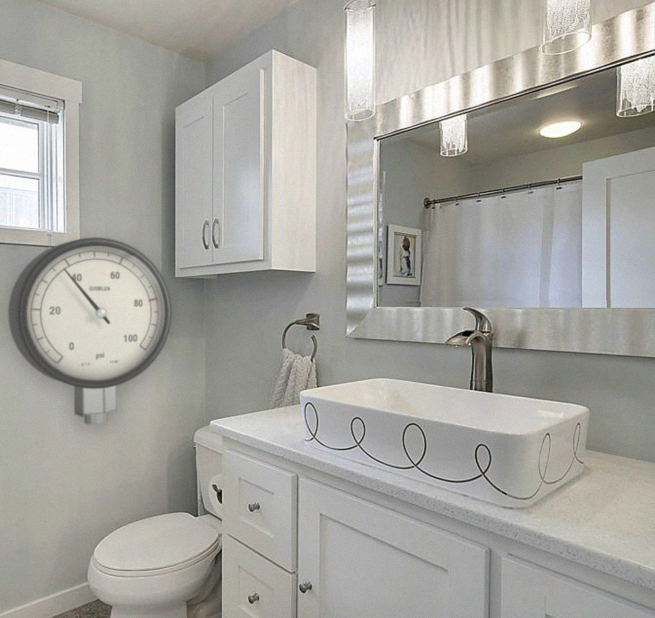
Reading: 37.5 (psi)
